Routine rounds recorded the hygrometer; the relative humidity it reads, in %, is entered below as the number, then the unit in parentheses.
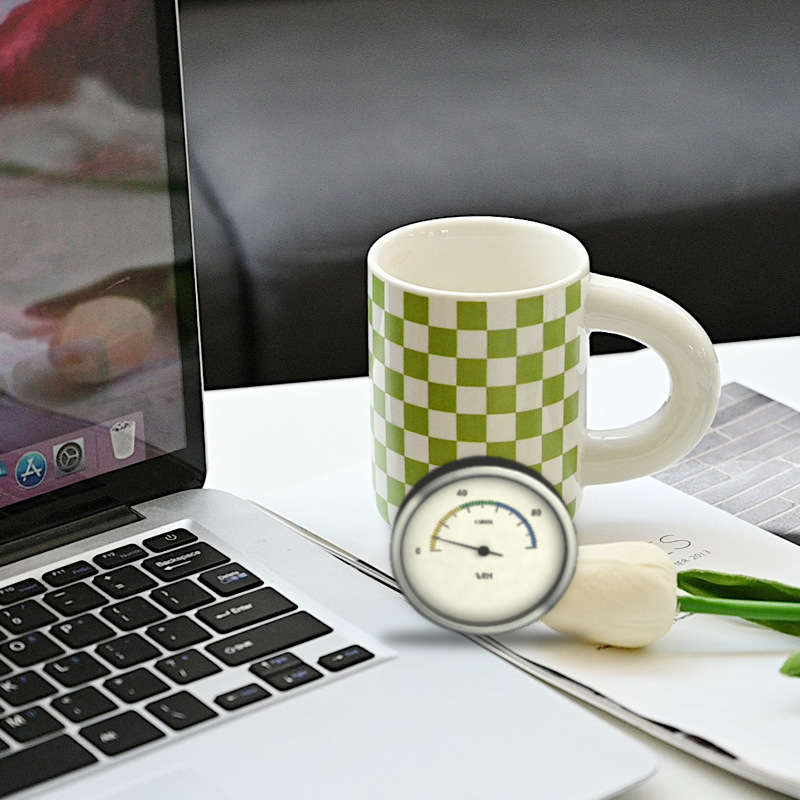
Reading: 10 (%)
